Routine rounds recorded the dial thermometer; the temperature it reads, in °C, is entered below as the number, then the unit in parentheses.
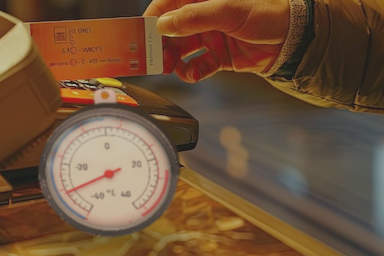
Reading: -30 (°C)
